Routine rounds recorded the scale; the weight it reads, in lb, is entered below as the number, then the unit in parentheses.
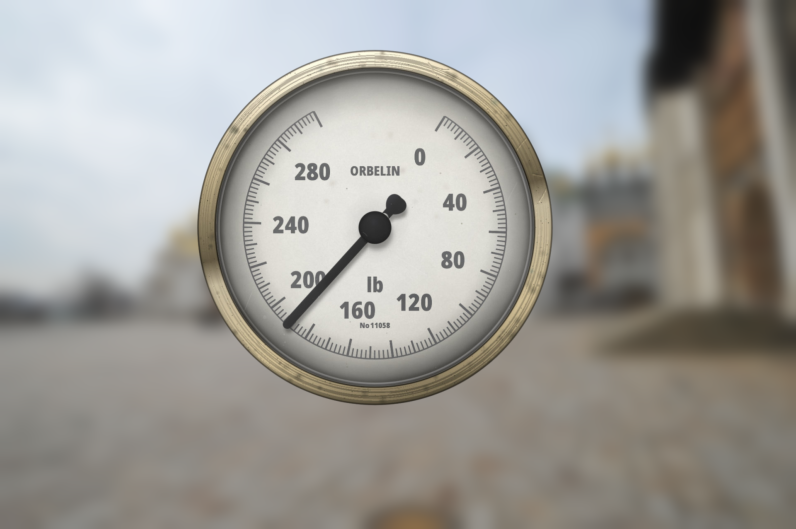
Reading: 190 (lb)
